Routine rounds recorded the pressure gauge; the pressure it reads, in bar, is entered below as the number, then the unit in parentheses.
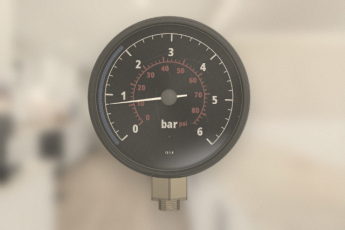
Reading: 0.8 (bar)
